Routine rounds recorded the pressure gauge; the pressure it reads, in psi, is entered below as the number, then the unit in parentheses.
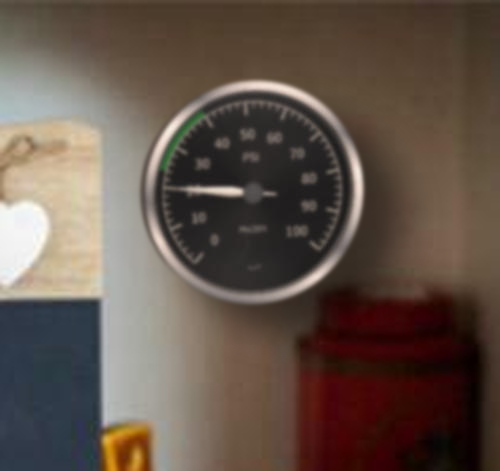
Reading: 20 (psi)
